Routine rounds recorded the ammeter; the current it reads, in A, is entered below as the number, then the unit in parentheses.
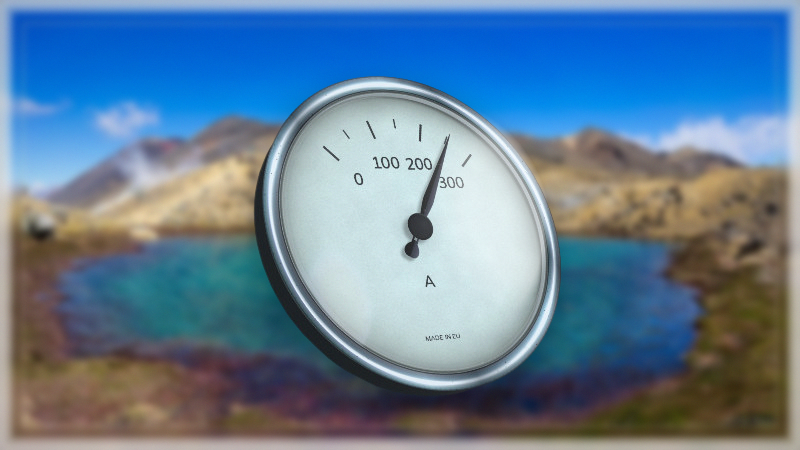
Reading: 250 (A)
